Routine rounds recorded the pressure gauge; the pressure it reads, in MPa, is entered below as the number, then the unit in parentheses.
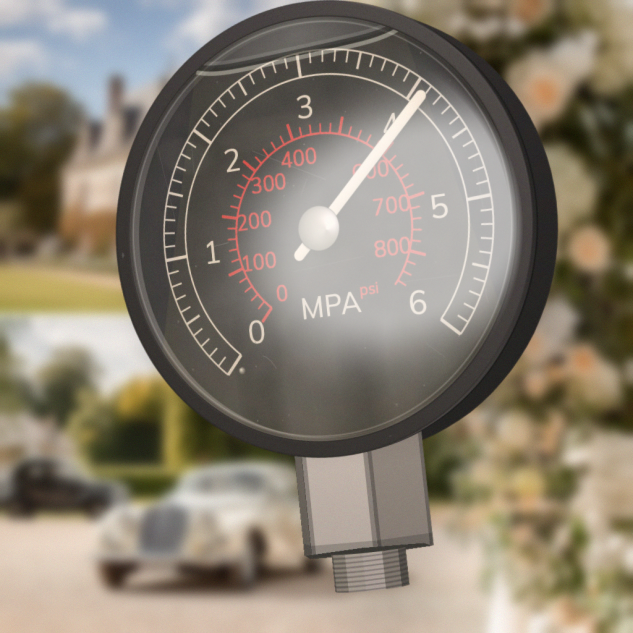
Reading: 4.1 (MPa)
